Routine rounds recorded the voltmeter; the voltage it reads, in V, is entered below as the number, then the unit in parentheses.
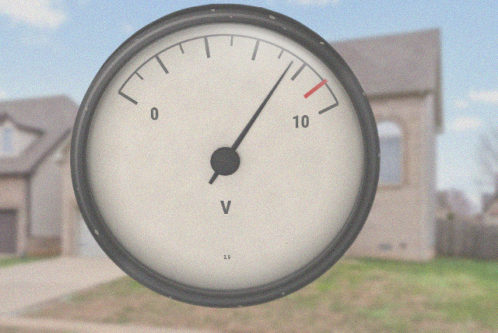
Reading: 7.5 (V)
